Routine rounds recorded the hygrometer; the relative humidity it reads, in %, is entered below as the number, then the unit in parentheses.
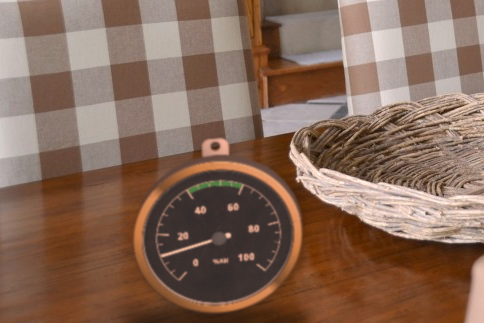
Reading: 12 (%)
